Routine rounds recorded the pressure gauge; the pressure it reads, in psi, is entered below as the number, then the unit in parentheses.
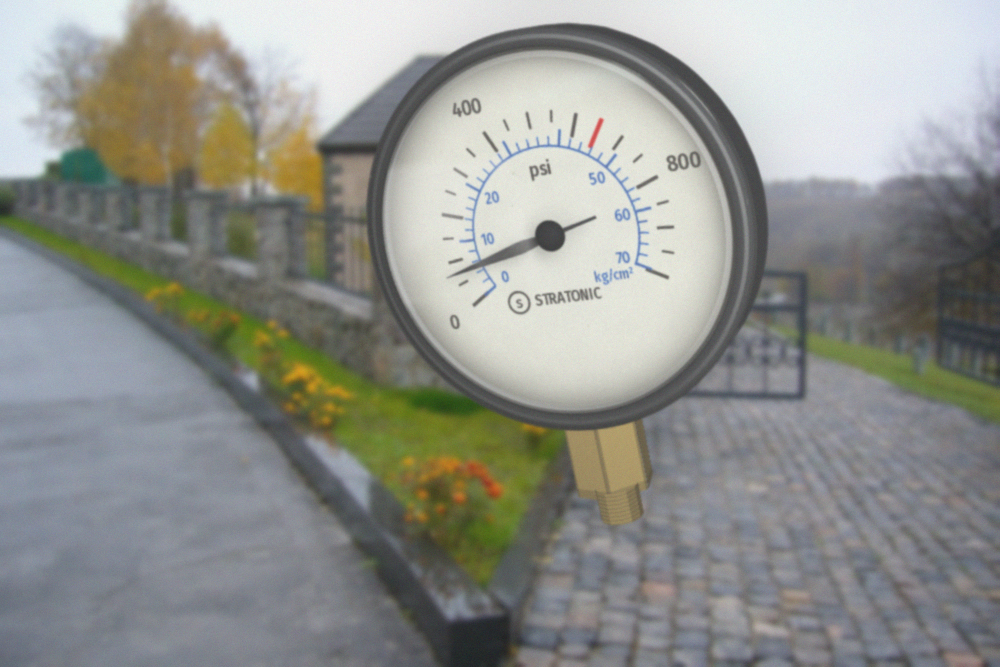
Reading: 75 (psi)
